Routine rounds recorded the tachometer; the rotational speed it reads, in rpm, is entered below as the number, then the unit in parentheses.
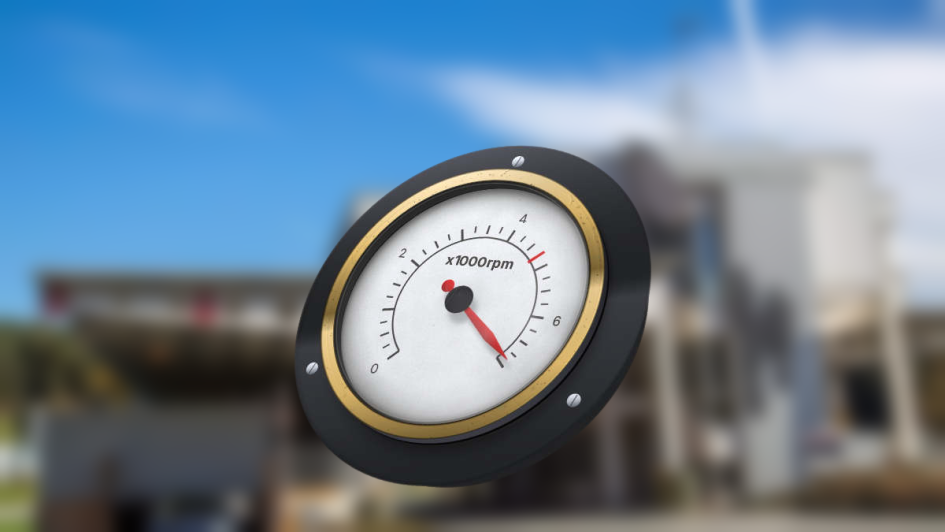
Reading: 6875 (rpm)
